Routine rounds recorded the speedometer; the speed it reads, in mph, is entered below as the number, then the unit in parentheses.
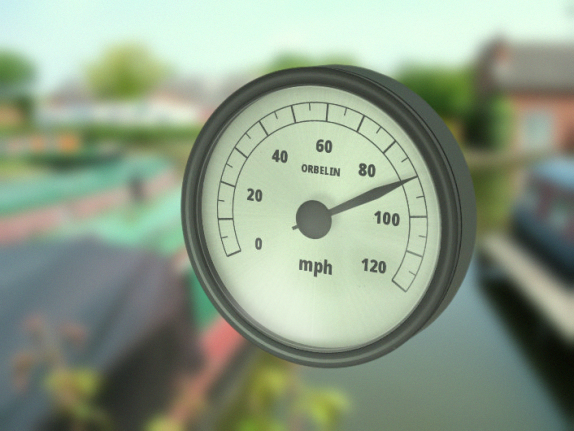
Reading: 90 (mph)
